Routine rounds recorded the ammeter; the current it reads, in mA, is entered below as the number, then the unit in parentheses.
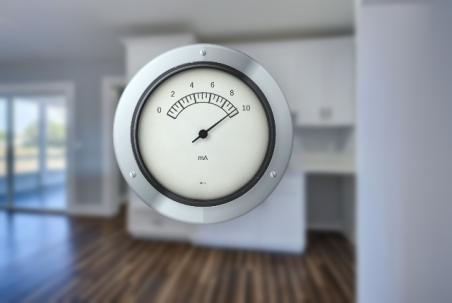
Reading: 9.5 (mA)
